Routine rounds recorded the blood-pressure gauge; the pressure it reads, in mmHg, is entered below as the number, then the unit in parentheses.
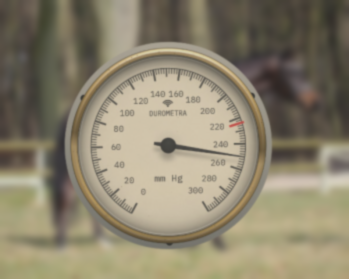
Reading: 250 (mmHg)
